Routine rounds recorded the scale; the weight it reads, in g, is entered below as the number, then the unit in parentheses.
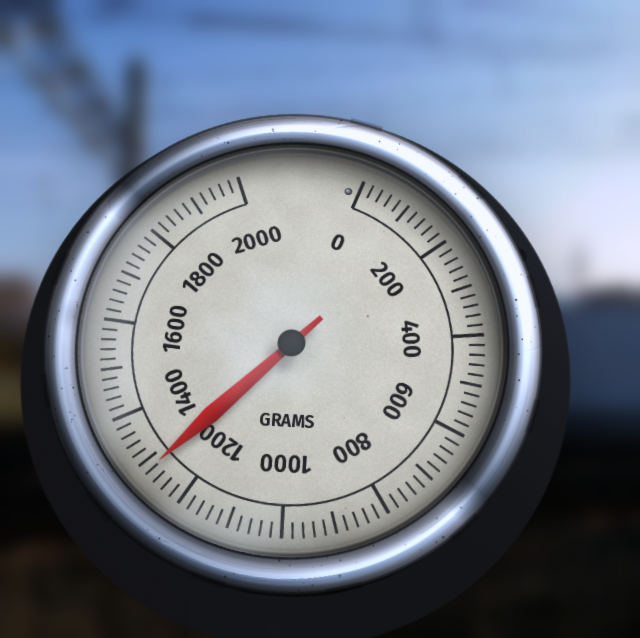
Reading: 1280 (g)
